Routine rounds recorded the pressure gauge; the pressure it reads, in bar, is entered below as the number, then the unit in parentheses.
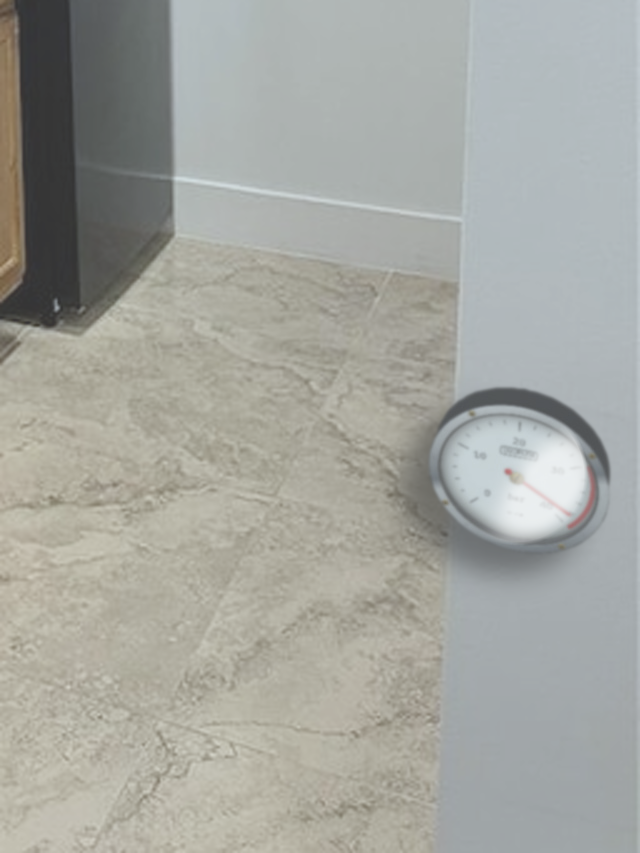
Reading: 38 (bar)
